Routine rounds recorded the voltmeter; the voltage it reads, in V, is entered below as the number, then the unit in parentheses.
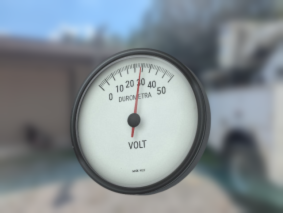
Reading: 30 (V)
